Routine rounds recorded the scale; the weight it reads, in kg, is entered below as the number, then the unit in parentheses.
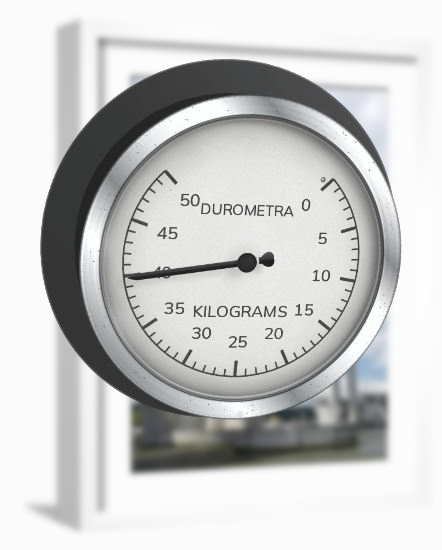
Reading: 40 (kg)
